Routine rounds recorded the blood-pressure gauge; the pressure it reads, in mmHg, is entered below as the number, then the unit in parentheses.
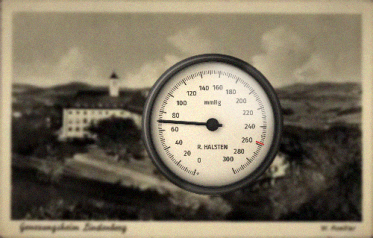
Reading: 70 (mmHg)
